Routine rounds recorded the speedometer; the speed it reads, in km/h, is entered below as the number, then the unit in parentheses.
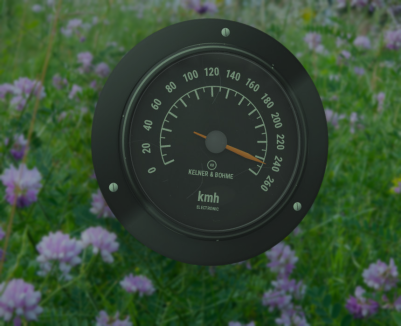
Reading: 245 (km/h)
